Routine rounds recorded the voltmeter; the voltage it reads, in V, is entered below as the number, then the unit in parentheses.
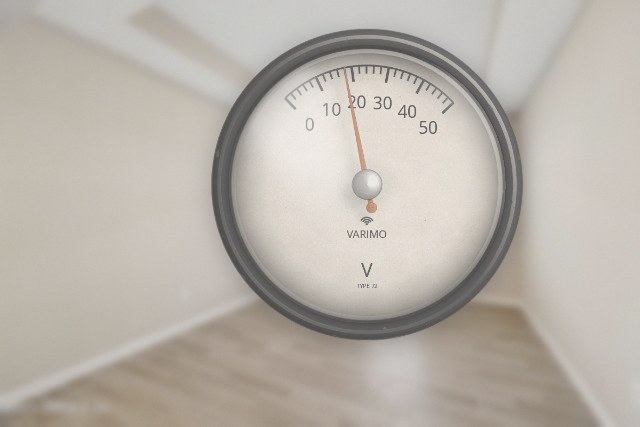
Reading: 18 (V)
